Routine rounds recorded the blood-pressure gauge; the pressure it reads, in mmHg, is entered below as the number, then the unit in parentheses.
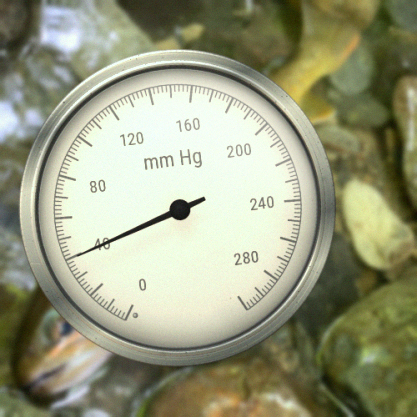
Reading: 40 (mmHg)
